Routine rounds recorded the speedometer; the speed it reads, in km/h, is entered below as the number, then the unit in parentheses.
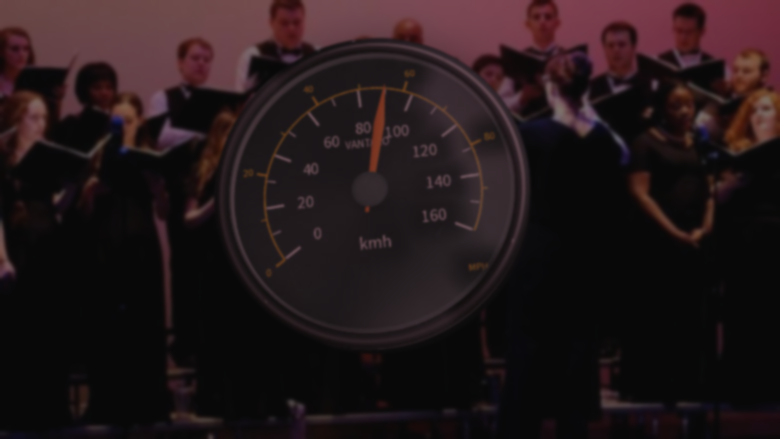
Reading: 90 (km/h)
